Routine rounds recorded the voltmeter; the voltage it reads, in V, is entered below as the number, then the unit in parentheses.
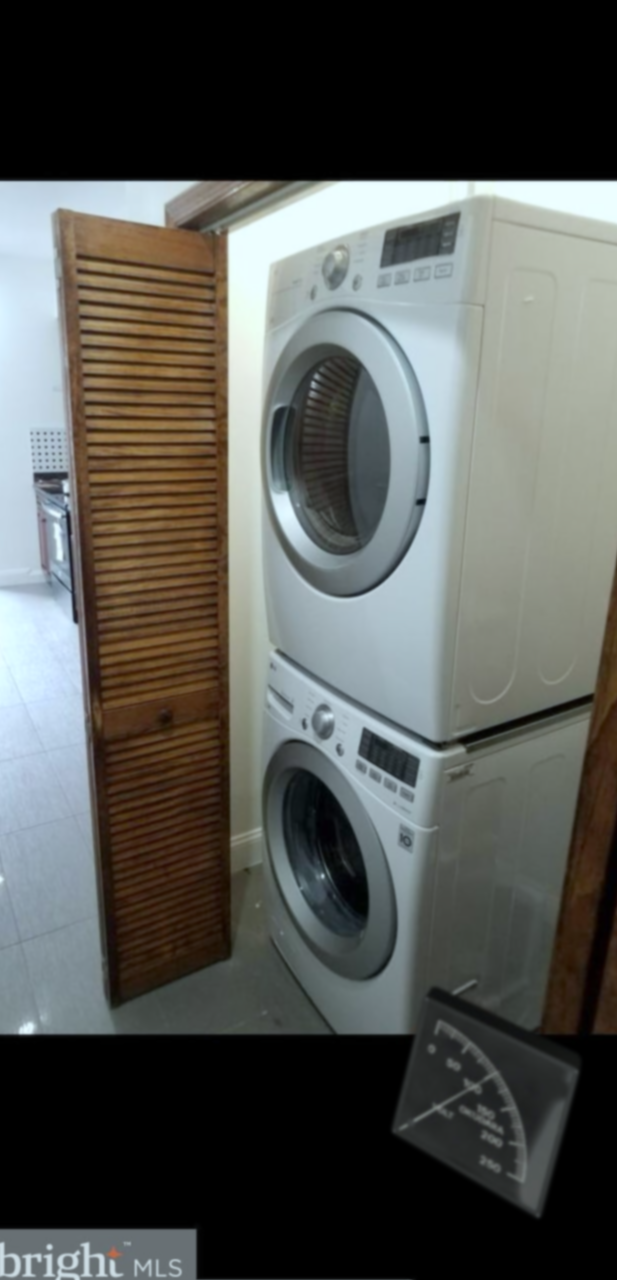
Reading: 100 (V)
